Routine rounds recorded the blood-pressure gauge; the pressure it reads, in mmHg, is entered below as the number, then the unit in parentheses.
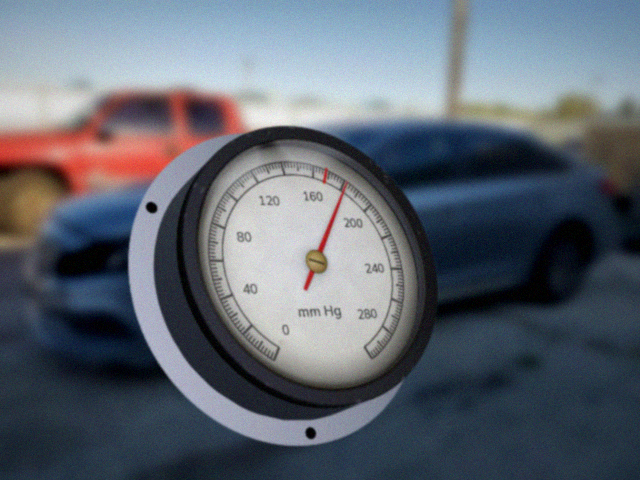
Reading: 180 (mmHg)
